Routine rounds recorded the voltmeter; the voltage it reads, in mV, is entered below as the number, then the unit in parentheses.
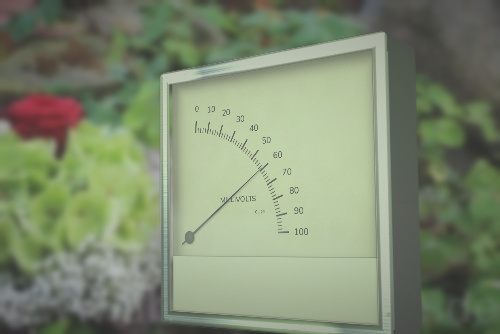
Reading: 60 (mV)
